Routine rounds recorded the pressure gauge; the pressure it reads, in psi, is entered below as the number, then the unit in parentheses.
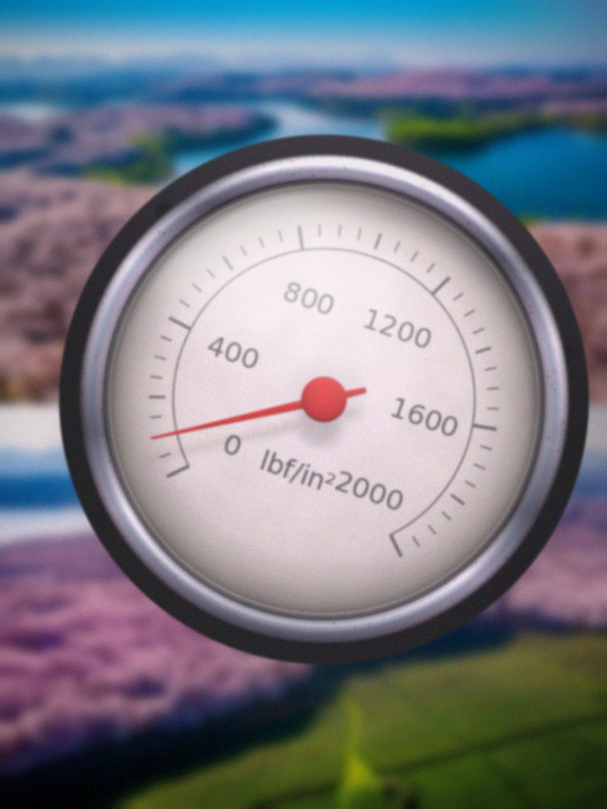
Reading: 100 (psi)
